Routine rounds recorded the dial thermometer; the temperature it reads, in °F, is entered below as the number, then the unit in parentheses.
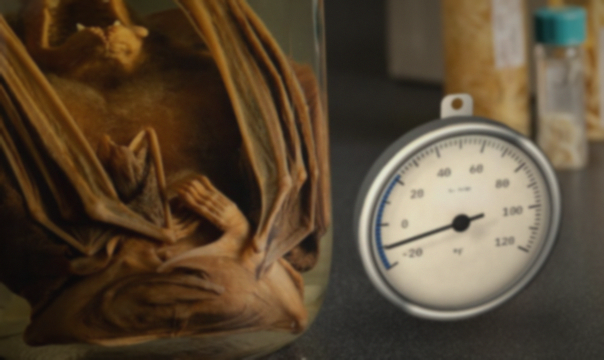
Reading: -10 (°F)
